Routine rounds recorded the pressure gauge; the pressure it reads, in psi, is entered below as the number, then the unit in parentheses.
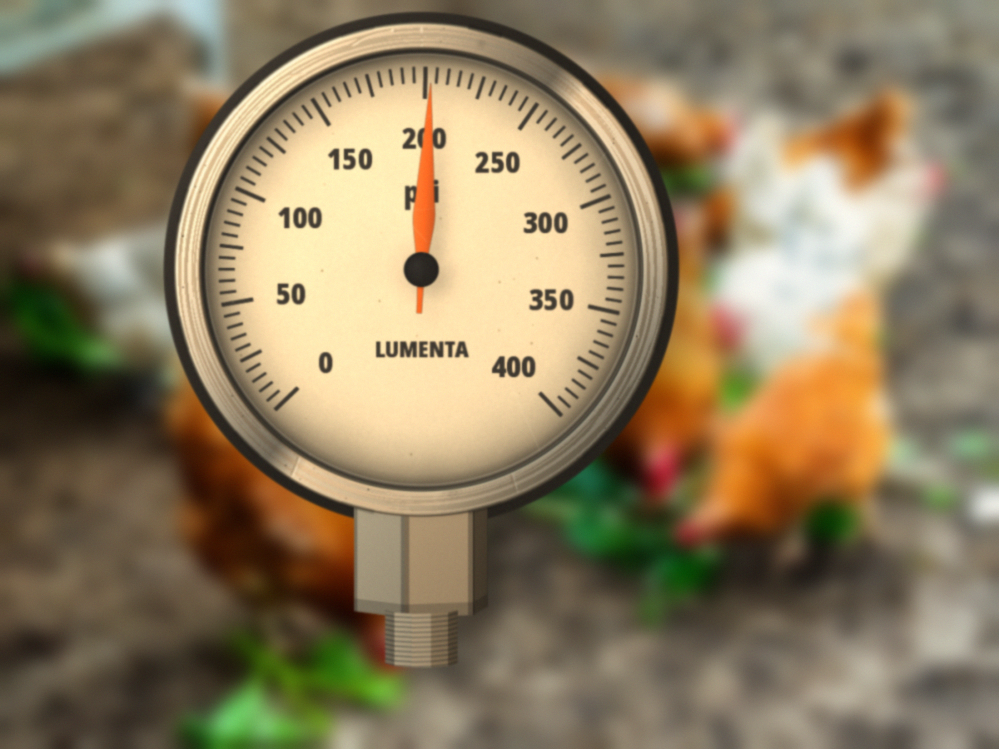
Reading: 202.5 (psi)
